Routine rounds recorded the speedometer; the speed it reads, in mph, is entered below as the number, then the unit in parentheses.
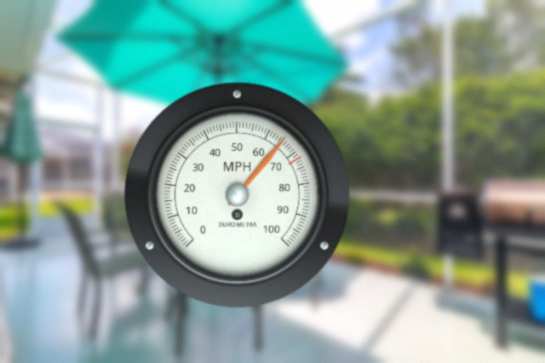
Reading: 65 (mph)
